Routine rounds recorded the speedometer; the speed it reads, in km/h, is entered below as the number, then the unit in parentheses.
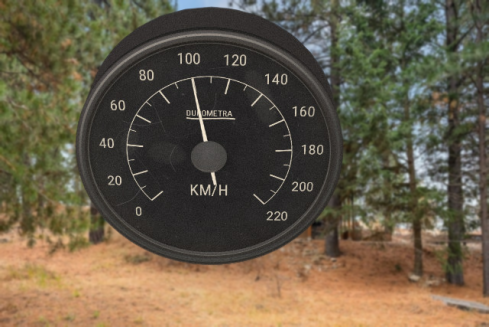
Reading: 100 (km/h)
